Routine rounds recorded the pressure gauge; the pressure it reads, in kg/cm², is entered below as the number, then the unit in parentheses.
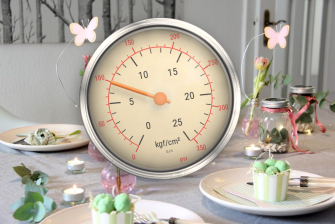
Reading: 7 (kg/cm²)
